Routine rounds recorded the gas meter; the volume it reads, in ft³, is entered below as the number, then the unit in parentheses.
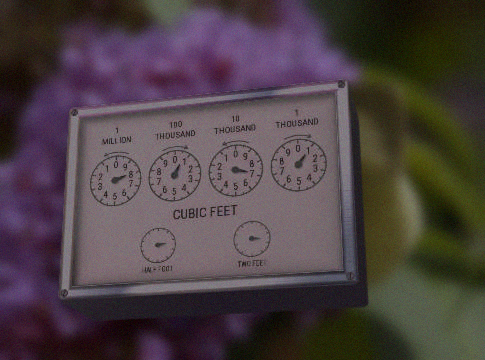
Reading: 807100 (ft³)
